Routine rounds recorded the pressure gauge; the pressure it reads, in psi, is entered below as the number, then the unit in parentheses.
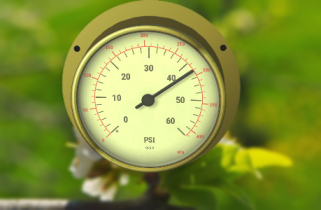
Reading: 42 (psi)
